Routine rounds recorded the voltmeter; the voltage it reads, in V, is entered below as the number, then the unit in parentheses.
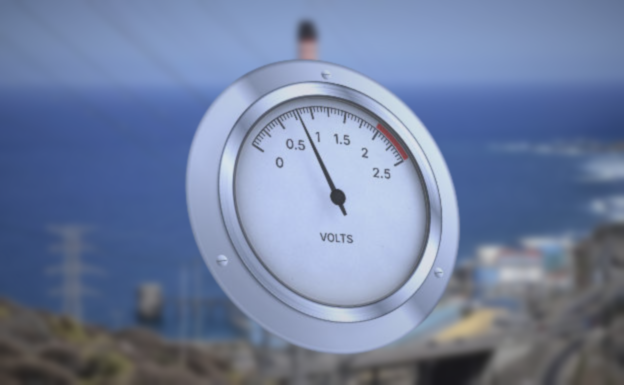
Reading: 0.75 (V)
